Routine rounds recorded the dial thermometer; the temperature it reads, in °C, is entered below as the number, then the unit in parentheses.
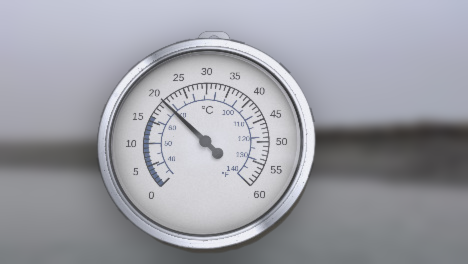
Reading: 20 (°C)
